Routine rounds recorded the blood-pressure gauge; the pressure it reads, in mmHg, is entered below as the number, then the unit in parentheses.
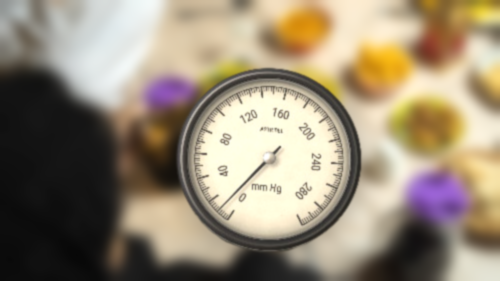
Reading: 10 (mmHg)
